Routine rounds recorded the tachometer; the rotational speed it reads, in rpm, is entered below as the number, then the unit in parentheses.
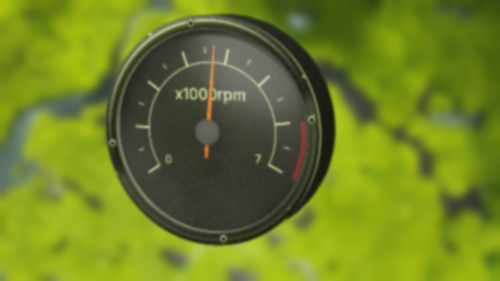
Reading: 3750 (rpm)
